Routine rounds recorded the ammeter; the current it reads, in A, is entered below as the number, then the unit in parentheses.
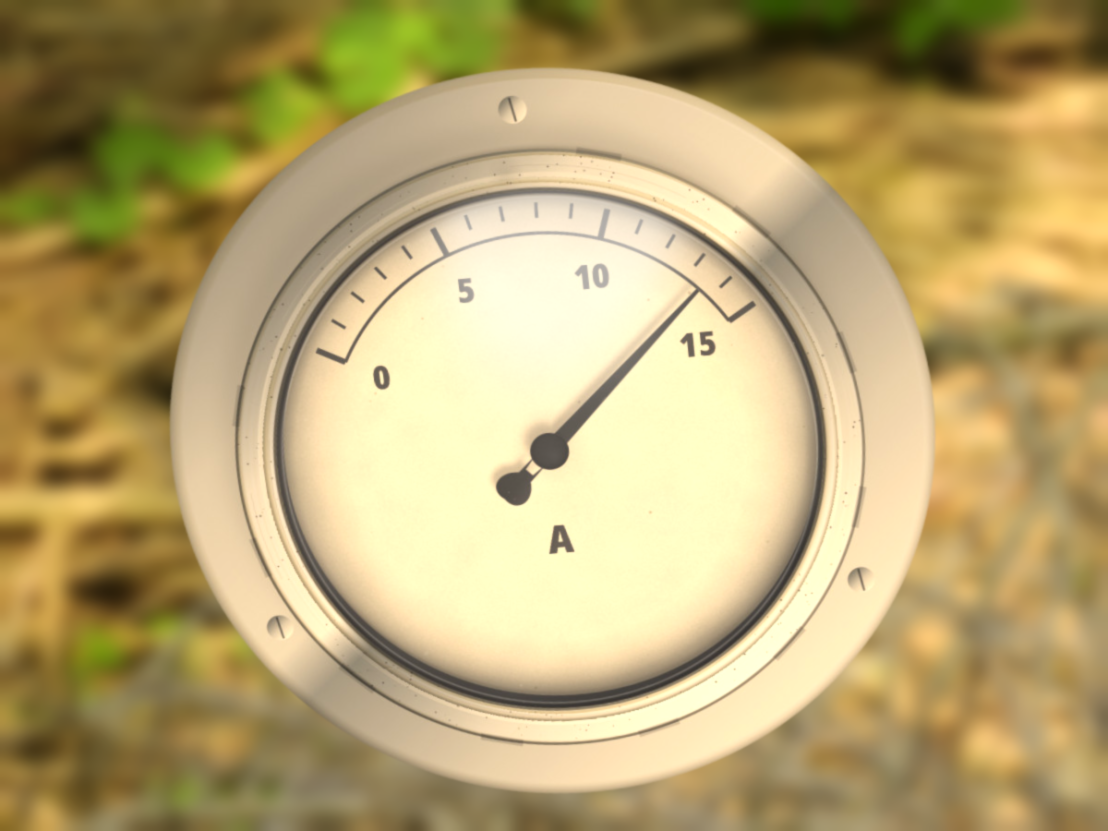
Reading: 13.5 (A)
